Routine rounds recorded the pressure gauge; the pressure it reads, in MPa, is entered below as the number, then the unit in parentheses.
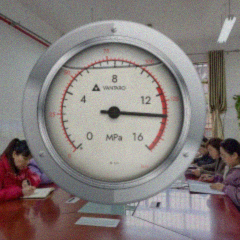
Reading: 13.5 (MPa)
